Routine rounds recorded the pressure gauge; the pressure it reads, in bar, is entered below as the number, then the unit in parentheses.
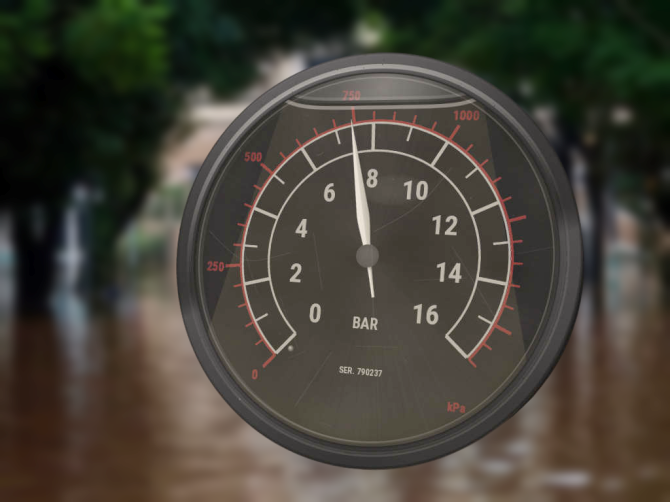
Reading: 7.5 (bar)
